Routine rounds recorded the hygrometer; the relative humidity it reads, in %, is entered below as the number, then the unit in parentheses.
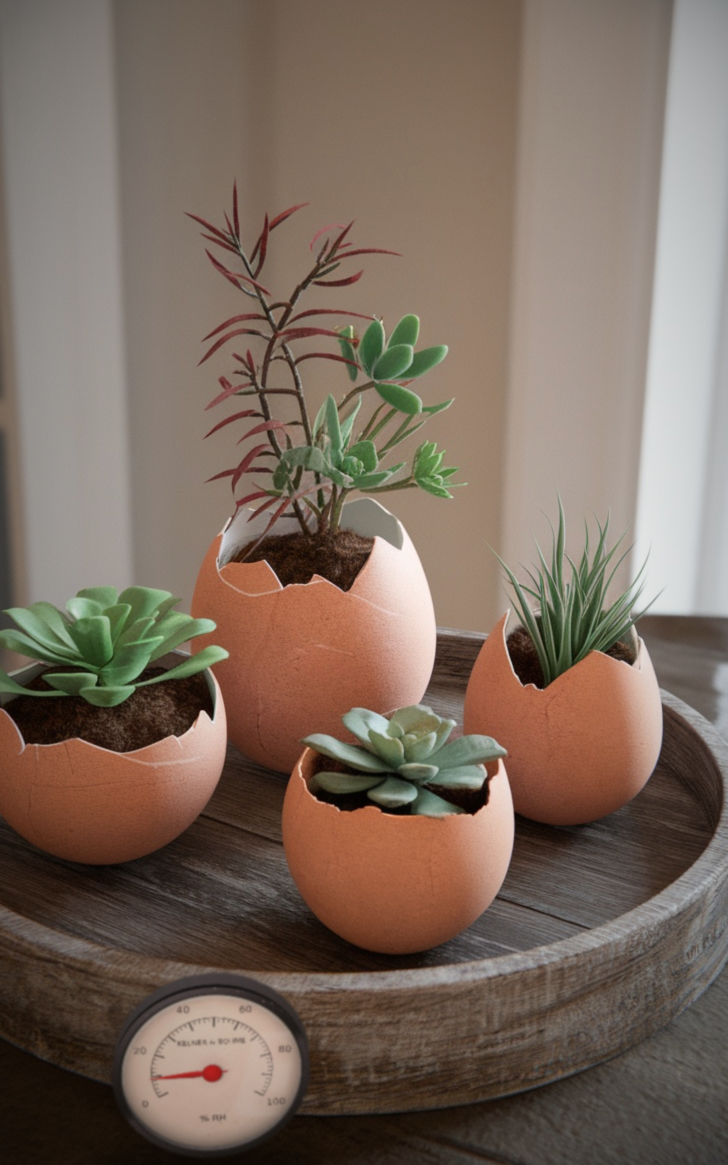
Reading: 10 (%)
